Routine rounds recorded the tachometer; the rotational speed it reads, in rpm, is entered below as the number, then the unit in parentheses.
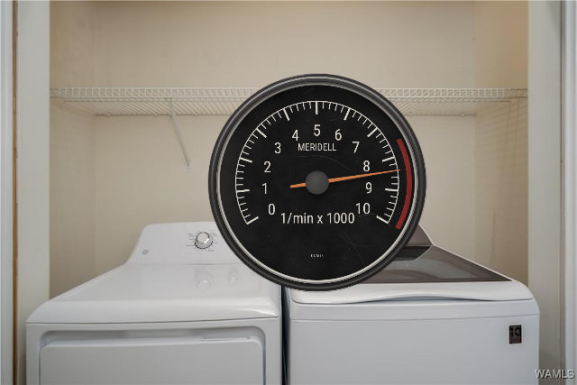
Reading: 8400 (rpm)
